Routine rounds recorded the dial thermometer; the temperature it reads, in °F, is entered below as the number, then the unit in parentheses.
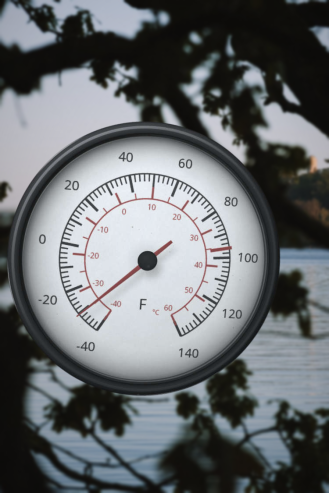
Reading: -30 (°F)
